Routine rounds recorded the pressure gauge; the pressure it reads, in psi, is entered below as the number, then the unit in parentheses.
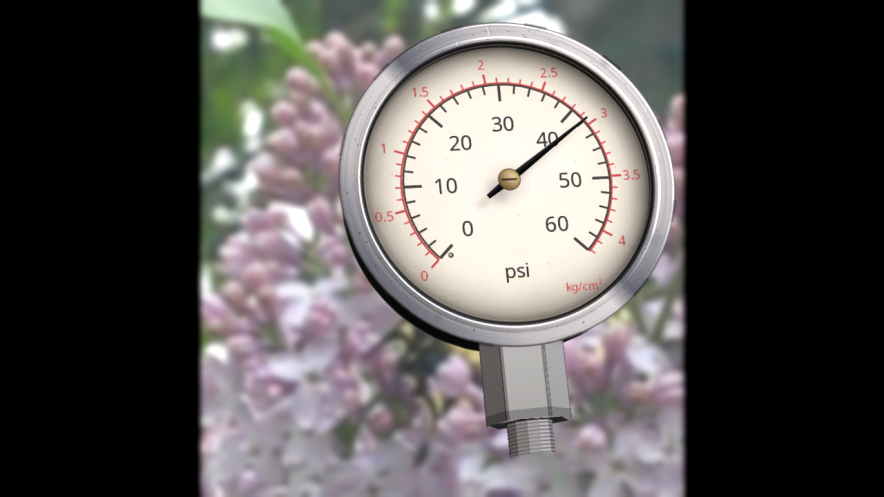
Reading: 42 (psi)
